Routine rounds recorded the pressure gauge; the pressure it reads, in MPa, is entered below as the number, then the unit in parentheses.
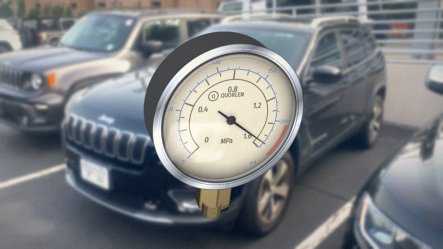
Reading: 1.55 (MPa)
